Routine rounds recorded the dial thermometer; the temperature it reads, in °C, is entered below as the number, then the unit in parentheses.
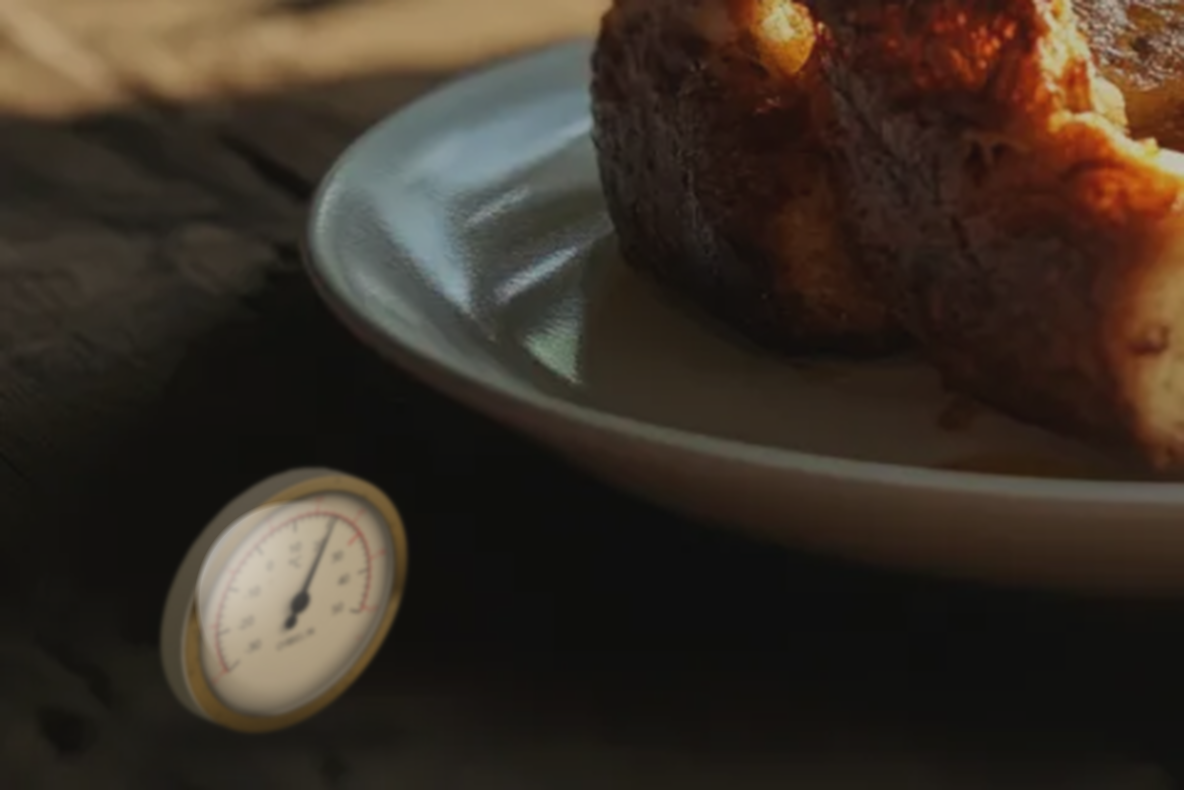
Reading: 20 (°C)
